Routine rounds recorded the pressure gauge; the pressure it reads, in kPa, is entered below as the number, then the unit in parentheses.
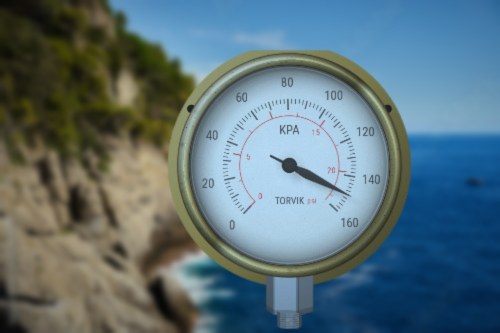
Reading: 150 (kPa)
